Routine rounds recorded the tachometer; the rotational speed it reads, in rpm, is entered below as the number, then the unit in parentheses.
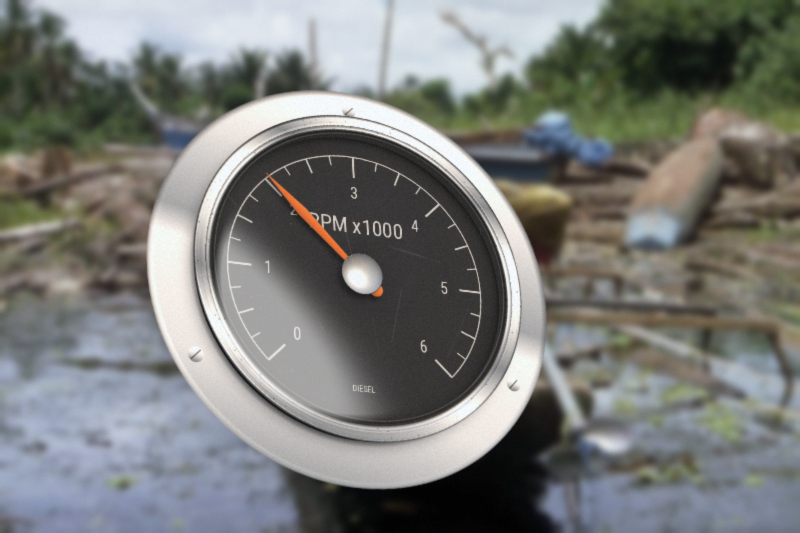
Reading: 2000 (rpm)
